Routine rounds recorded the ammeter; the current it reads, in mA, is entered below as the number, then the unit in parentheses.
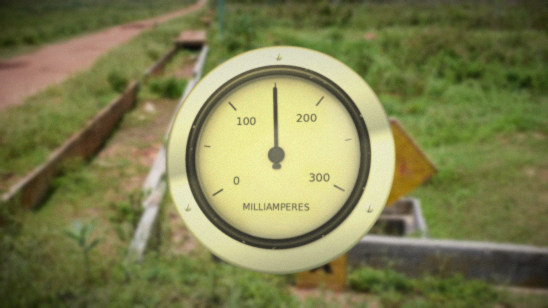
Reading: 150 (mA)
